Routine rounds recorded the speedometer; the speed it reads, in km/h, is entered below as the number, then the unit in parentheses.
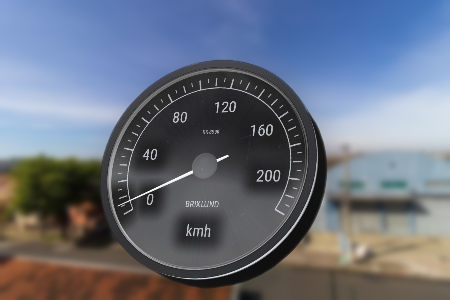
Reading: 5 (km/h)
